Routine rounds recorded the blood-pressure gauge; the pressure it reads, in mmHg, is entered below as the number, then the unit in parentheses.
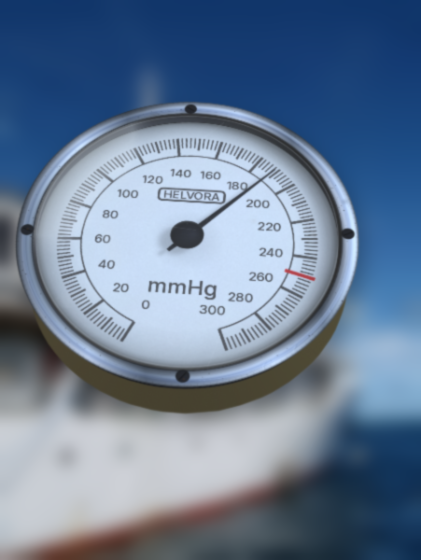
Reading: 190 (mmHg)
